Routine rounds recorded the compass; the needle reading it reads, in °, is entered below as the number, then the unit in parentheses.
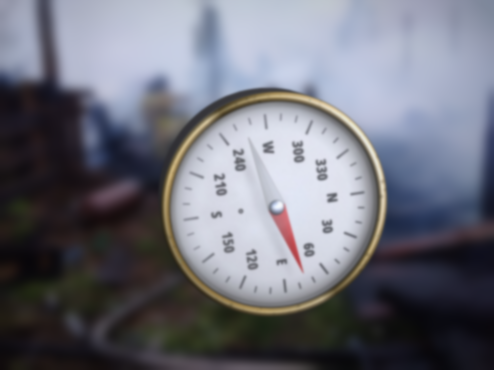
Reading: 75 (°)
